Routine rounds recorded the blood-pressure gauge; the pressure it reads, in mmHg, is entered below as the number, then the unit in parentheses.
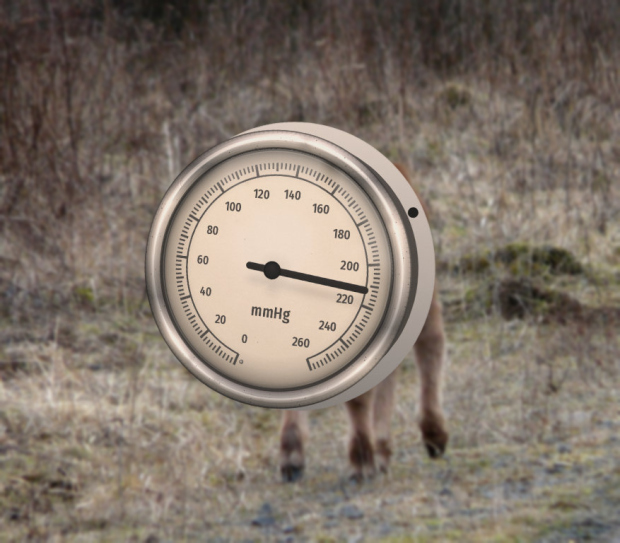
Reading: 212 (mmHg)
